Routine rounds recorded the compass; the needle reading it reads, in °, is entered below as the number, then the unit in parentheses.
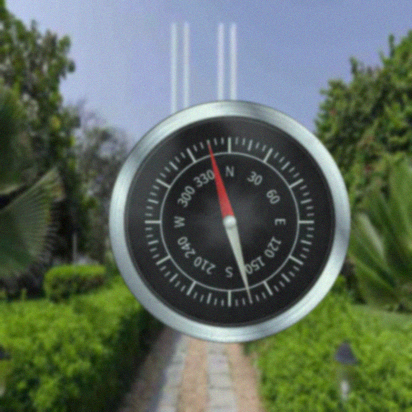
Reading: 345 (°)
